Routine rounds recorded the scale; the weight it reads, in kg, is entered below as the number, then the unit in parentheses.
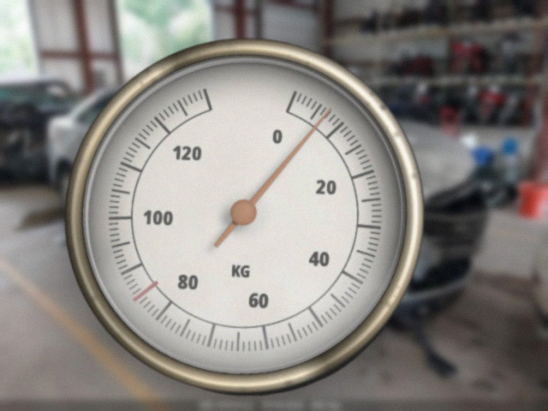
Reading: 7 (kg)
